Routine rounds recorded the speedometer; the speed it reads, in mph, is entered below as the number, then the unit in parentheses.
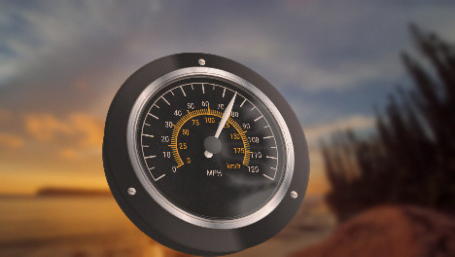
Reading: 75 (mph)
